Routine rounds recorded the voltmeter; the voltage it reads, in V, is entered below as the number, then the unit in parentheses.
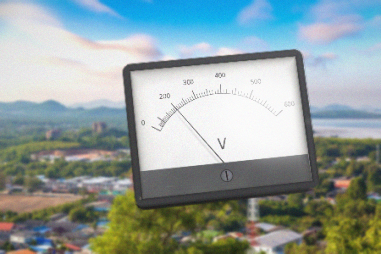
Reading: 200 (V)
